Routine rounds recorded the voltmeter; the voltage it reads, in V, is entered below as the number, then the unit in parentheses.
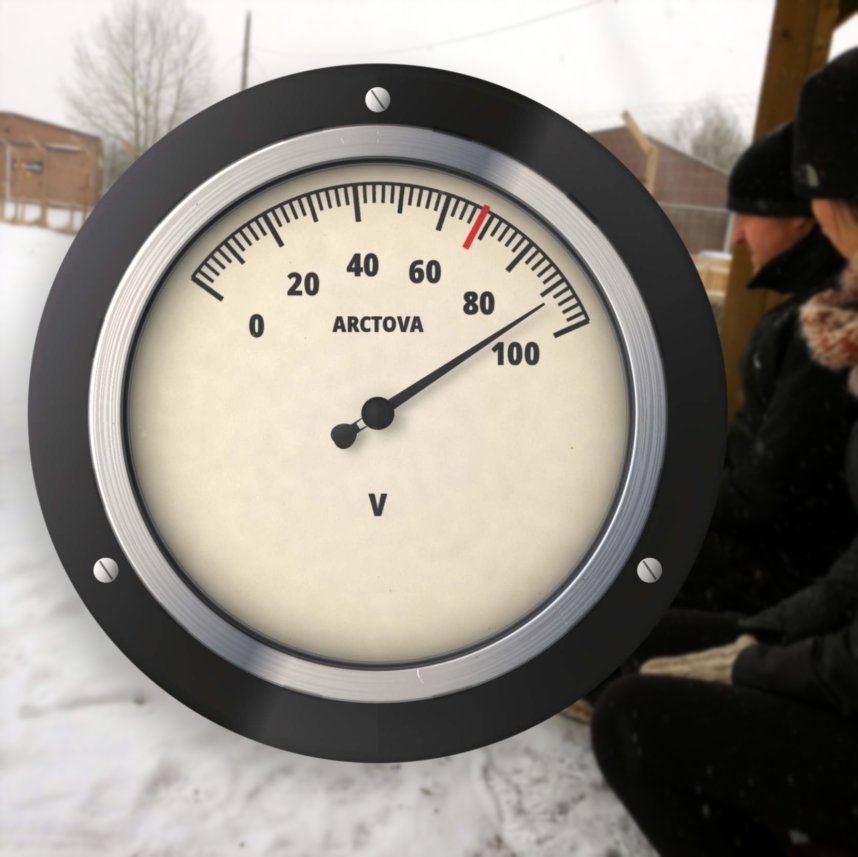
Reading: 92 (V)
